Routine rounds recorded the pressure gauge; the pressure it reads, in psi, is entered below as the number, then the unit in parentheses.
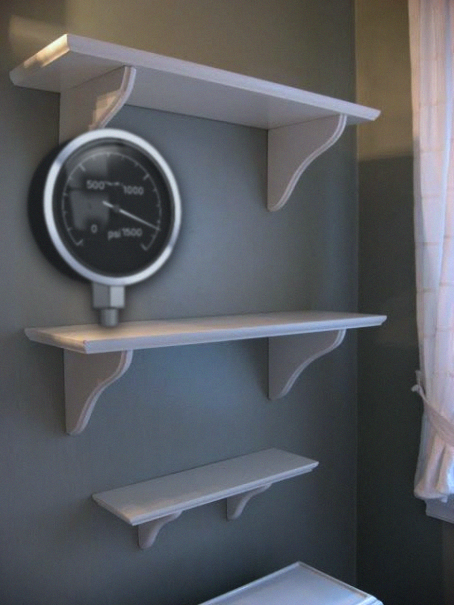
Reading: 1350 (psi)
